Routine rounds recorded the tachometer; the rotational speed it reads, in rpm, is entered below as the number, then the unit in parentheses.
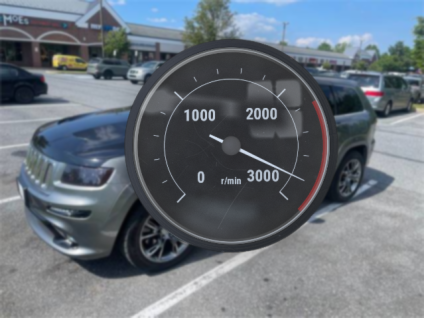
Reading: 2800 (rpm)
